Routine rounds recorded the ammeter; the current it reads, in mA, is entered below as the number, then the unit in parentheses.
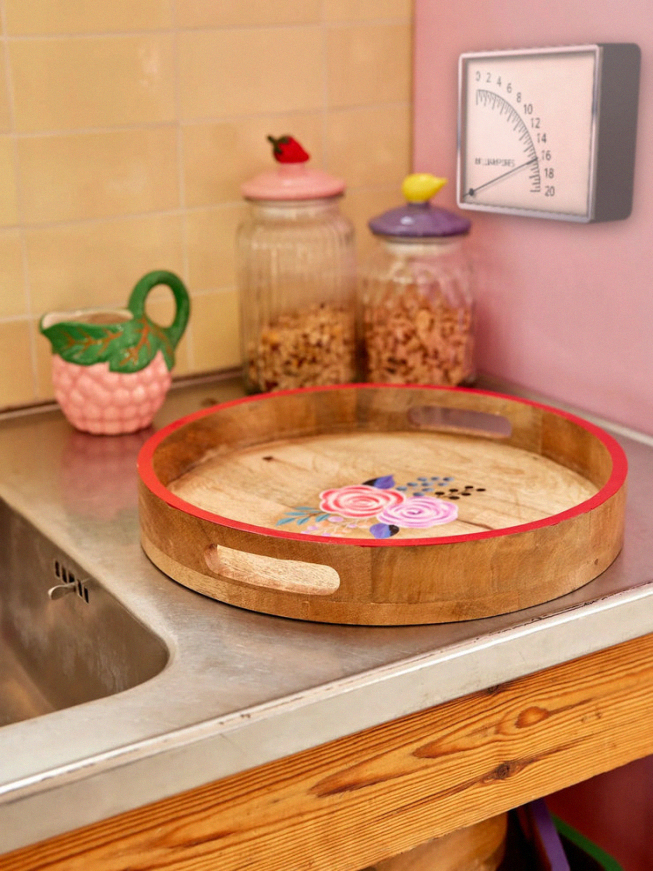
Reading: 16 (mA)
